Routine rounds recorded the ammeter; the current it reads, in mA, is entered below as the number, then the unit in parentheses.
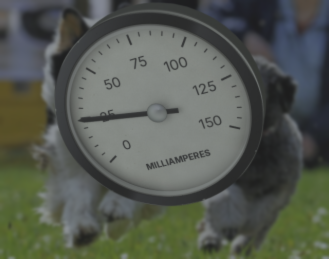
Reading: 25 (mA)
